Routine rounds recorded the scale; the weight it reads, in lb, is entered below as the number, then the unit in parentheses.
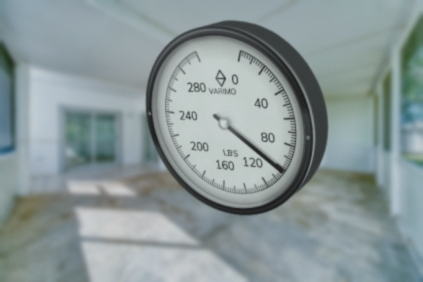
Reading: 100 (lb)
